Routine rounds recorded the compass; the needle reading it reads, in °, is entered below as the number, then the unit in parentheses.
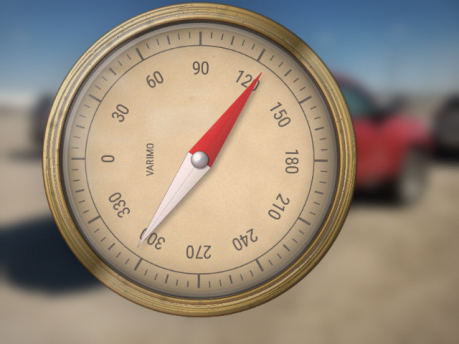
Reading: 125 (°)
